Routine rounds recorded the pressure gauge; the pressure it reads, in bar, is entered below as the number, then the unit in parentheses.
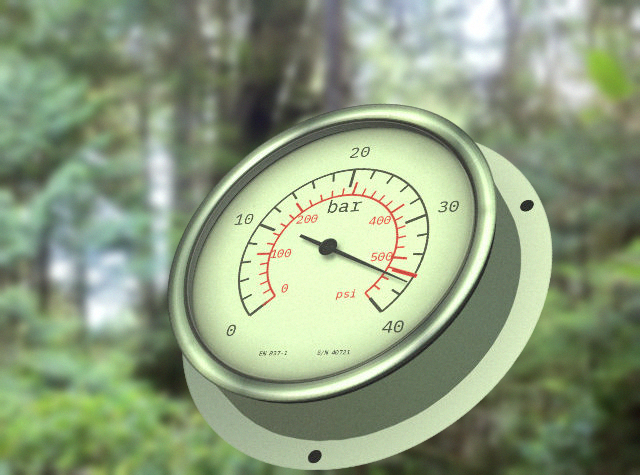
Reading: 37 (bar)
